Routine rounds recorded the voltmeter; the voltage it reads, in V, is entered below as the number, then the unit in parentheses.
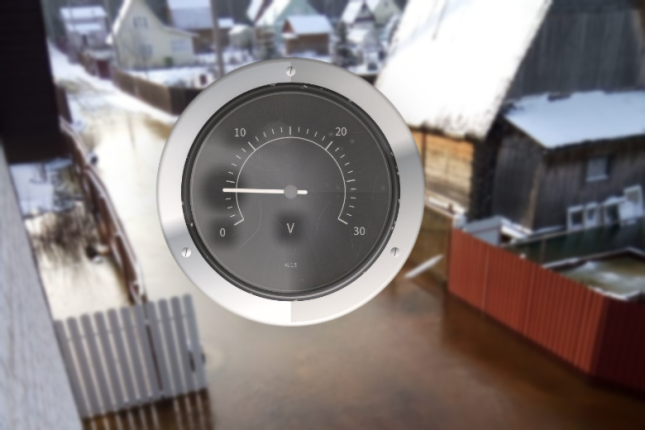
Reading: 4 (V)
